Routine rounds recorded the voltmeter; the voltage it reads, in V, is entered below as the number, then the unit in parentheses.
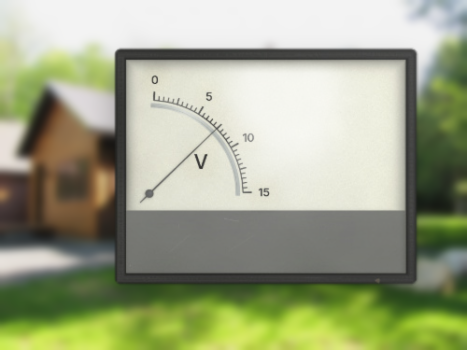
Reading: 7.5 (V)
